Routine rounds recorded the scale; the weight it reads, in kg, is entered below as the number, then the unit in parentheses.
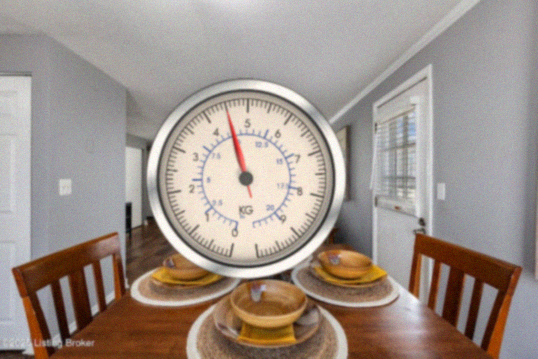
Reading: 4.5 (kg)
